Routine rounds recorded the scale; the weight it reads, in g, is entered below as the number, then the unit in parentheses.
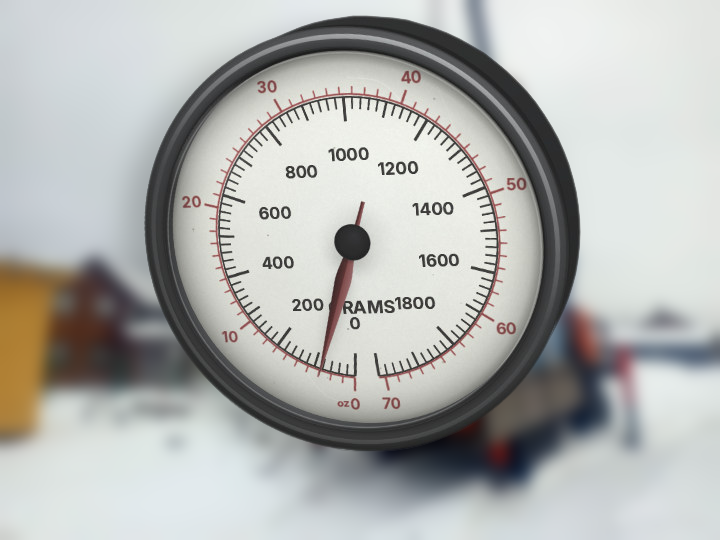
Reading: 80 (g)
